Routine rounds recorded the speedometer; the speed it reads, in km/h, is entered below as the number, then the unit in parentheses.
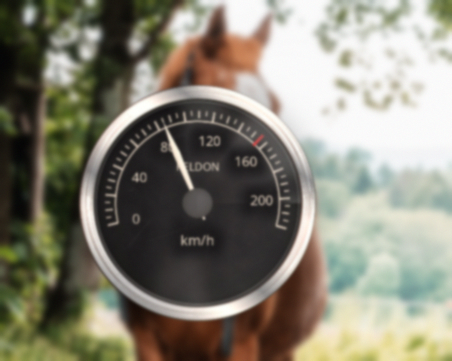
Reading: 85 (km/h)
